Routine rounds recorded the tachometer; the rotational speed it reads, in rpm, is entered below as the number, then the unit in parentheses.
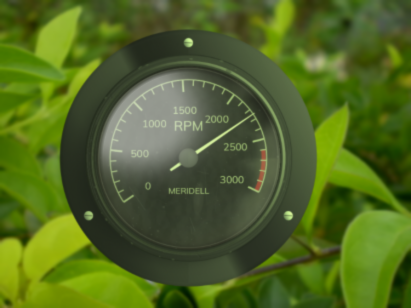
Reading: 2250 (rpm)
